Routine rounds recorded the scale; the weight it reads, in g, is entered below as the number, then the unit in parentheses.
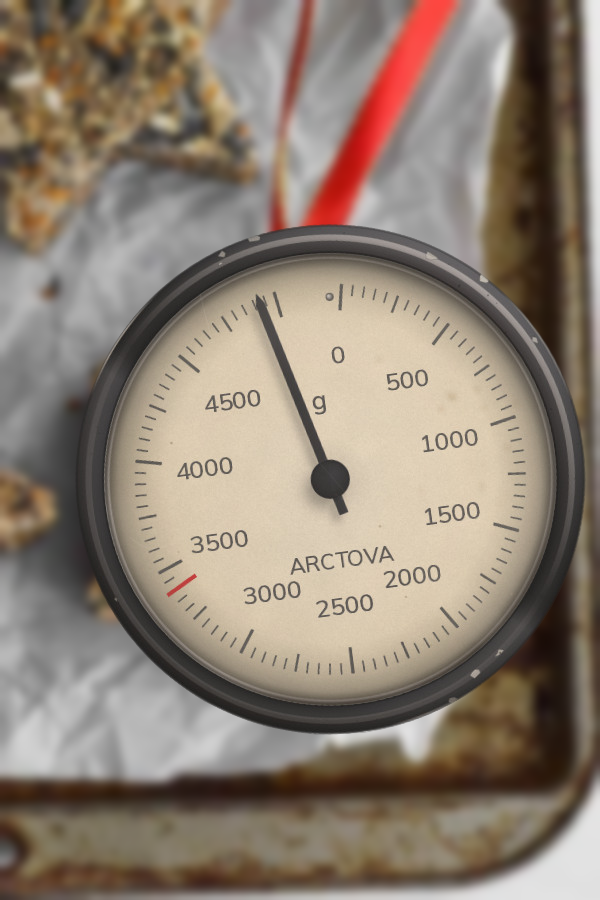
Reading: 4925 (g)
